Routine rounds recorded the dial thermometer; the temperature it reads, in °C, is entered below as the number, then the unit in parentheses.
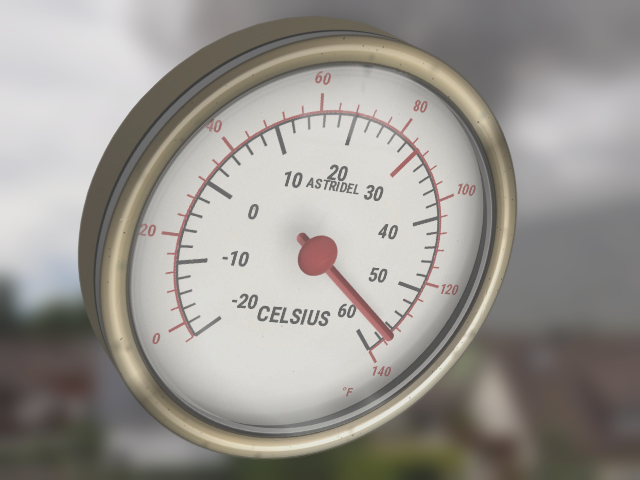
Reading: 57 (°C)
